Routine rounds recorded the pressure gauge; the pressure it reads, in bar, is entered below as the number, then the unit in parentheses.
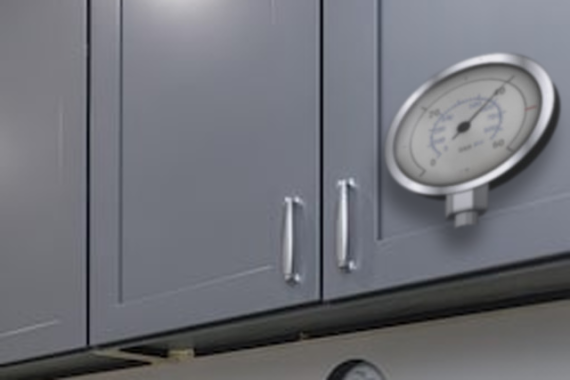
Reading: 40 (bar)
